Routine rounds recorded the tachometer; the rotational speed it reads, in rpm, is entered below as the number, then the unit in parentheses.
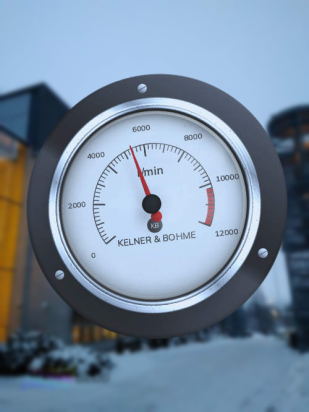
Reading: 5400 (rpm)
